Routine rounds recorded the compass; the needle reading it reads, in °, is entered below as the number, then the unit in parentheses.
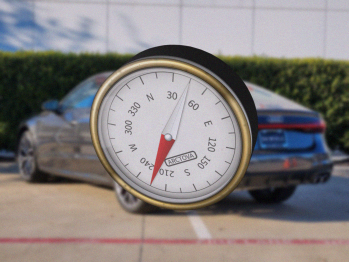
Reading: 225 (°)
